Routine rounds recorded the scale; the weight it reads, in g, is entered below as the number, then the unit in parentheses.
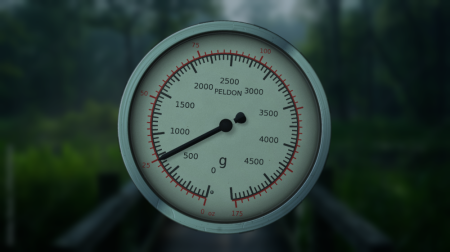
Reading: 700 (g)
